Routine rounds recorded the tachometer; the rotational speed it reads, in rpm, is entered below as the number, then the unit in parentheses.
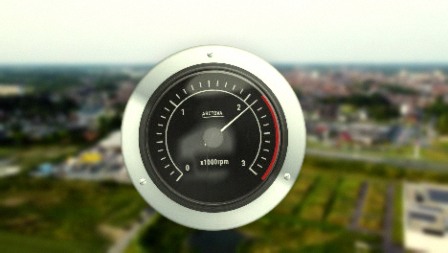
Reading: 2100 (rpm)
